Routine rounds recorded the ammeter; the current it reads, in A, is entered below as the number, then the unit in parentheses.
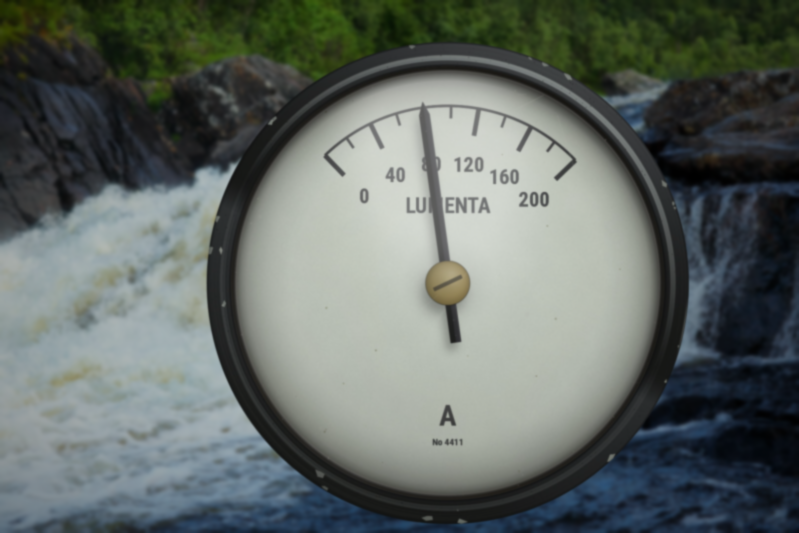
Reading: 80 (A)
